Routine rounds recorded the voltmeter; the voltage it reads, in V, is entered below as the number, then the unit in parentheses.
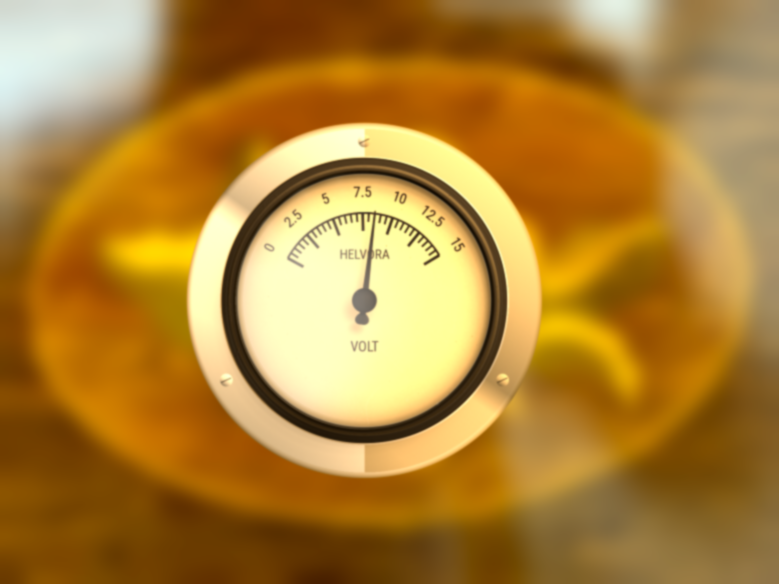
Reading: 8.5 (V)
